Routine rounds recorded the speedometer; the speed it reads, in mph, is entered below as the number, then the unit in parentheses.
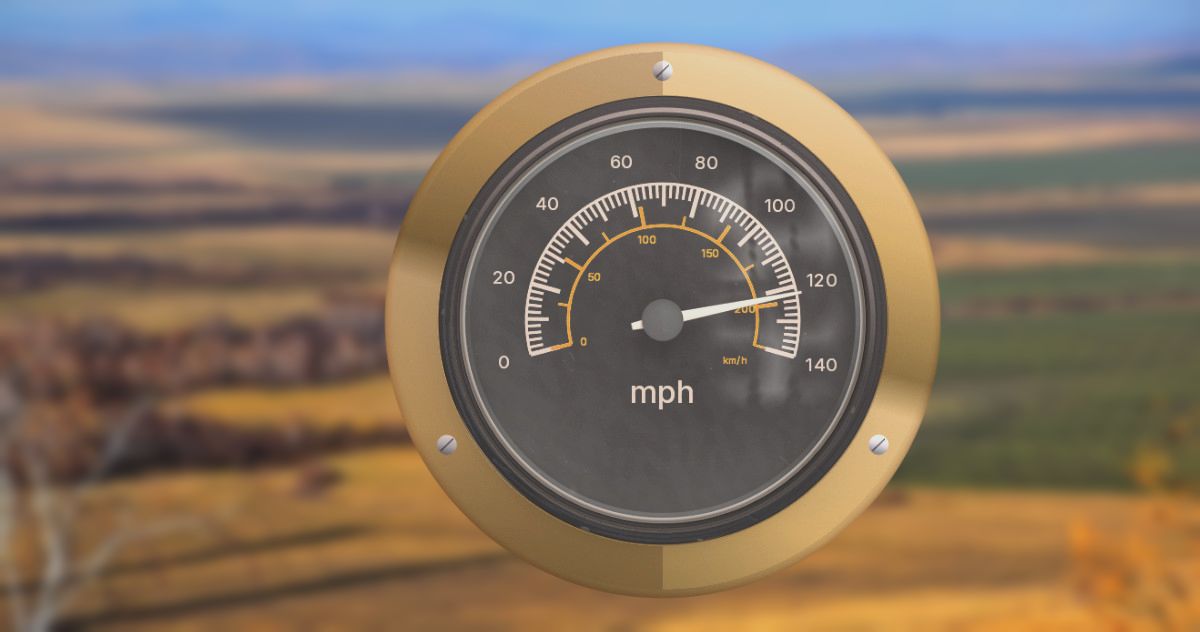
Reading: 122 (mph)
